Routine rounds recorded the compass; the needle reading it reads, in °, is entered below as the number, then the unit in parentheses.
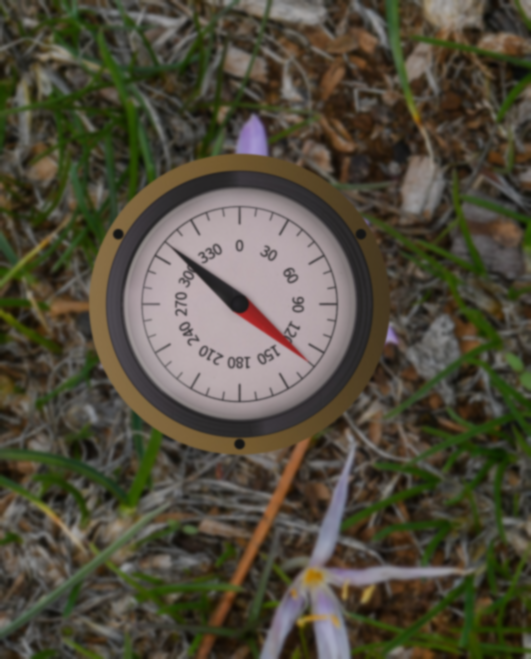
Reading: 130 (°)
